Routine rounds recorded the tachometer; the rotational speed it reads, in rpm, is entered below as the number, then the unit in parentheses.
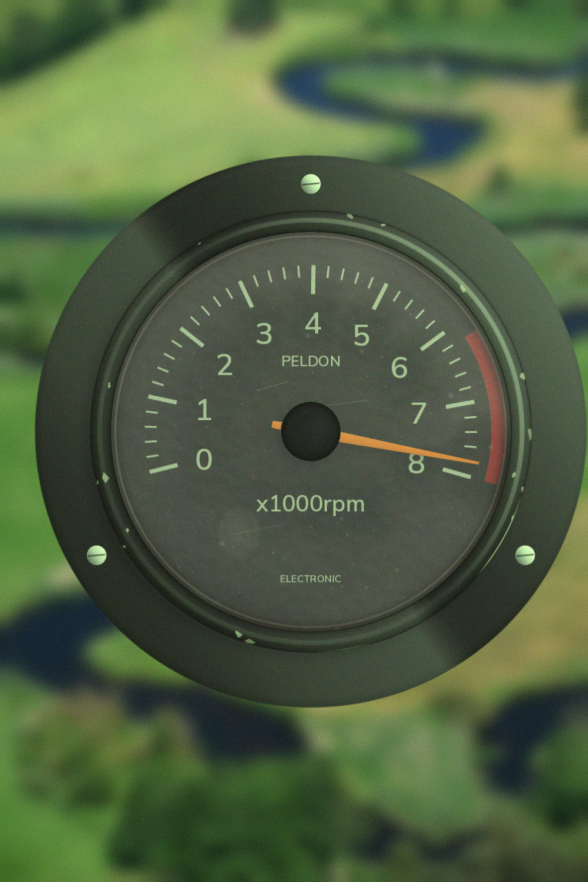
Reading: 7800 (rpm)
